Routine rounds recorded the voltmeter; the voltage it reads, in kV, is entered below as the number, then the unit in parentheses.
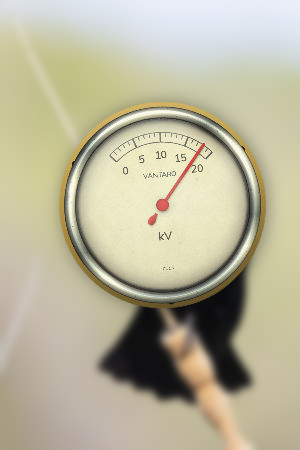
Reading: 18 (kV)
